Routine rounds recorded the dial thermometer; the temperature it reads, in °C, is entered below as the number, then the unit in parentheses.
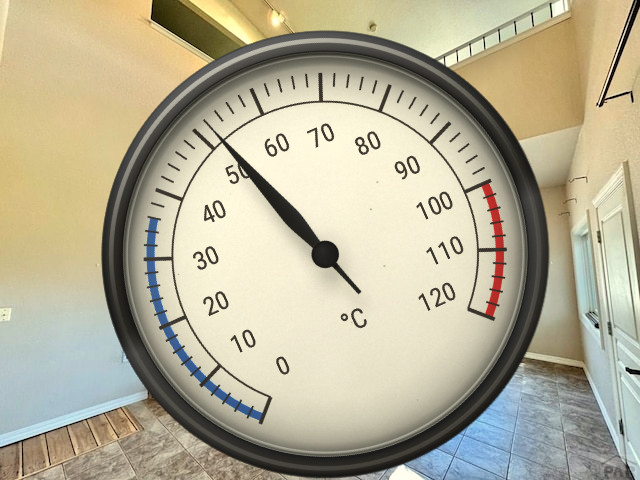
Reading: 52 (°C)
